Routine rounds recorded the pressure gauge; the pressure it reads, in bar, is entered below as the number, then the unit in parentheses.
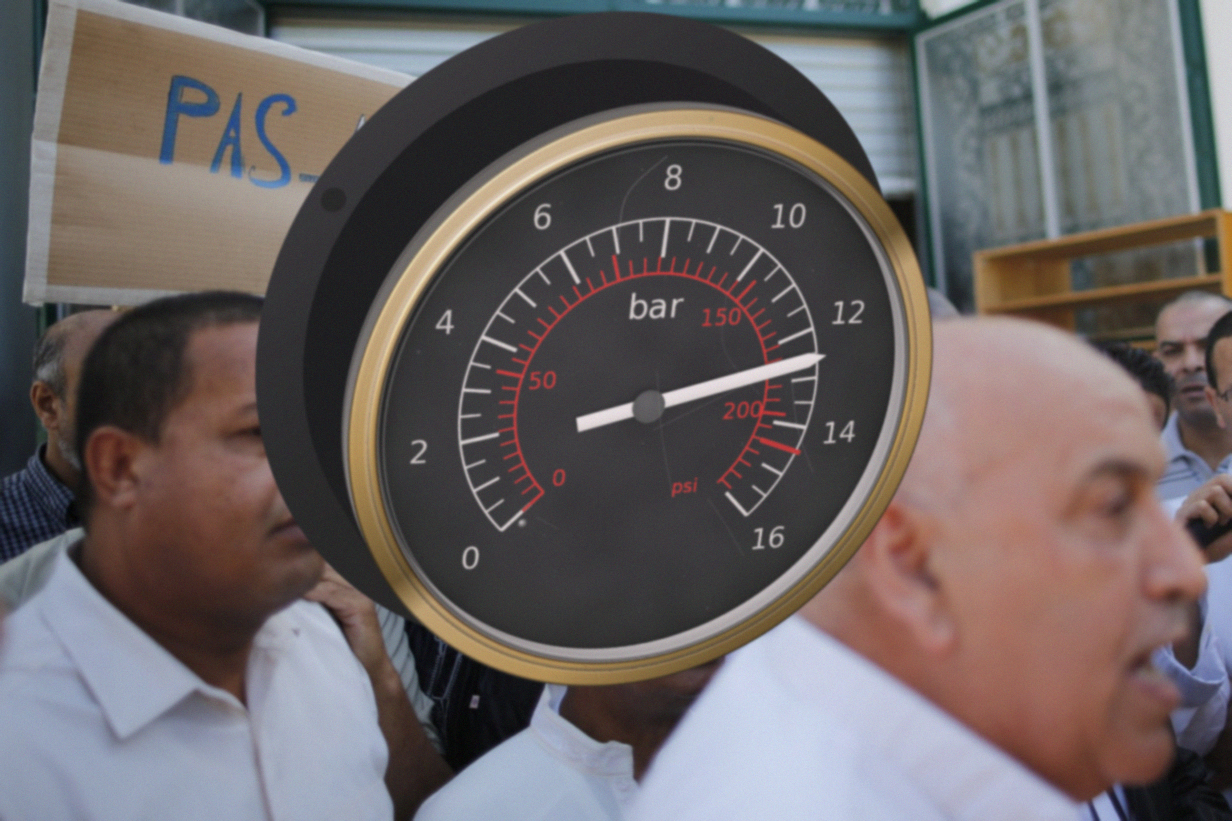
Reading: 12.5 (bar)
